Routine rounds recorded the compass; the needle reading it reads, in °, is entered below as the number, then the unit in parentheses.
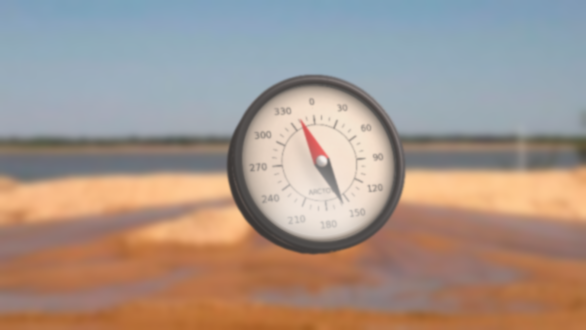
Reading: 340 (°)
